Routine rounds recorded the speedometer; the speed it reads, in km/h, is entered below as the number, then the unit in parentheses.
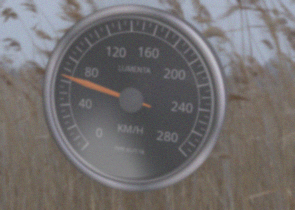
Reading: 65 (km/h)
